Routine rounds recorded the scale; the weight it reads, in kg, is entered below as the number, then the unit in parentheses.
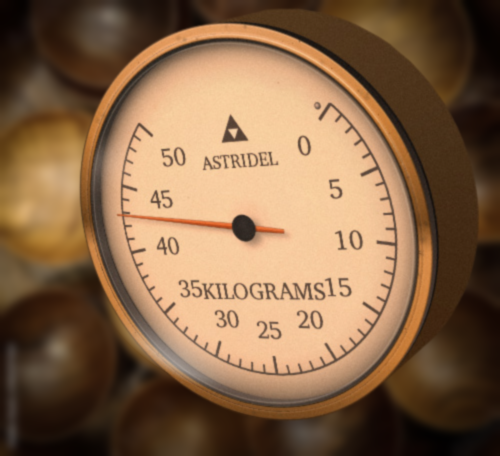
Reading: 43 (kg)
